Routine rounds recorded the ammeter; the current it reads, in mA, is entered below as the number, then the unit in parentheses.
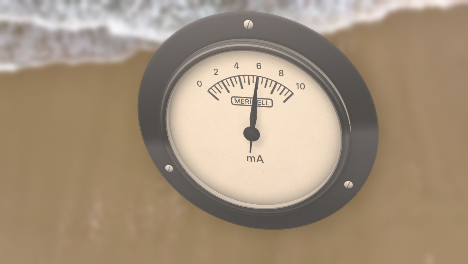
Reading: 6 (mA)
